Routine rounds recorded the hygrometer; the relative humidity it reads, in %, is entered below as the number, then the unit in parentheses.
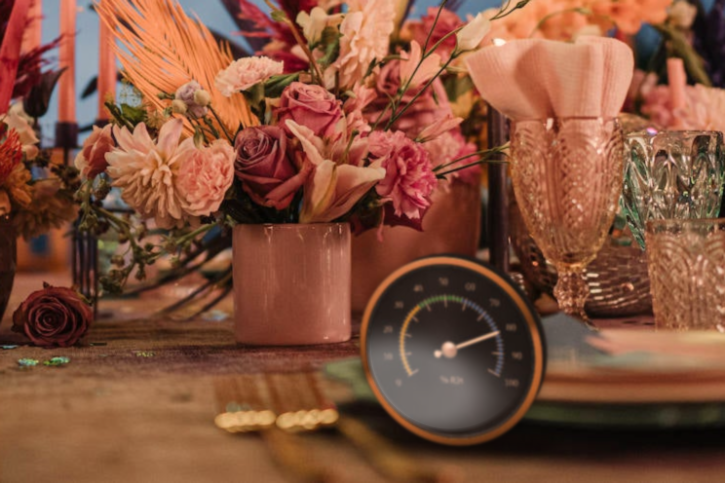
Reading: 80 (%)
